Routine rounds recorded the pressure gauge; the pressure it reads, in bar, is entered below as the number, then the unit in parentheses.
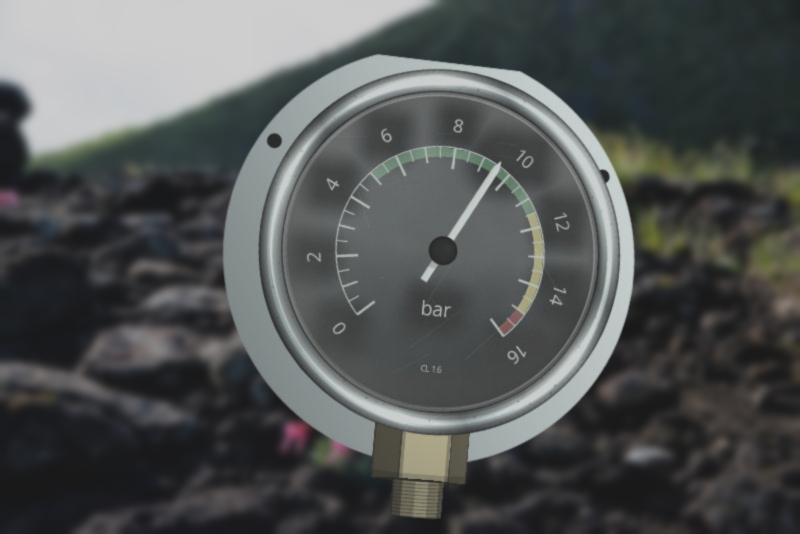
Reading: 9.5 (bar)
